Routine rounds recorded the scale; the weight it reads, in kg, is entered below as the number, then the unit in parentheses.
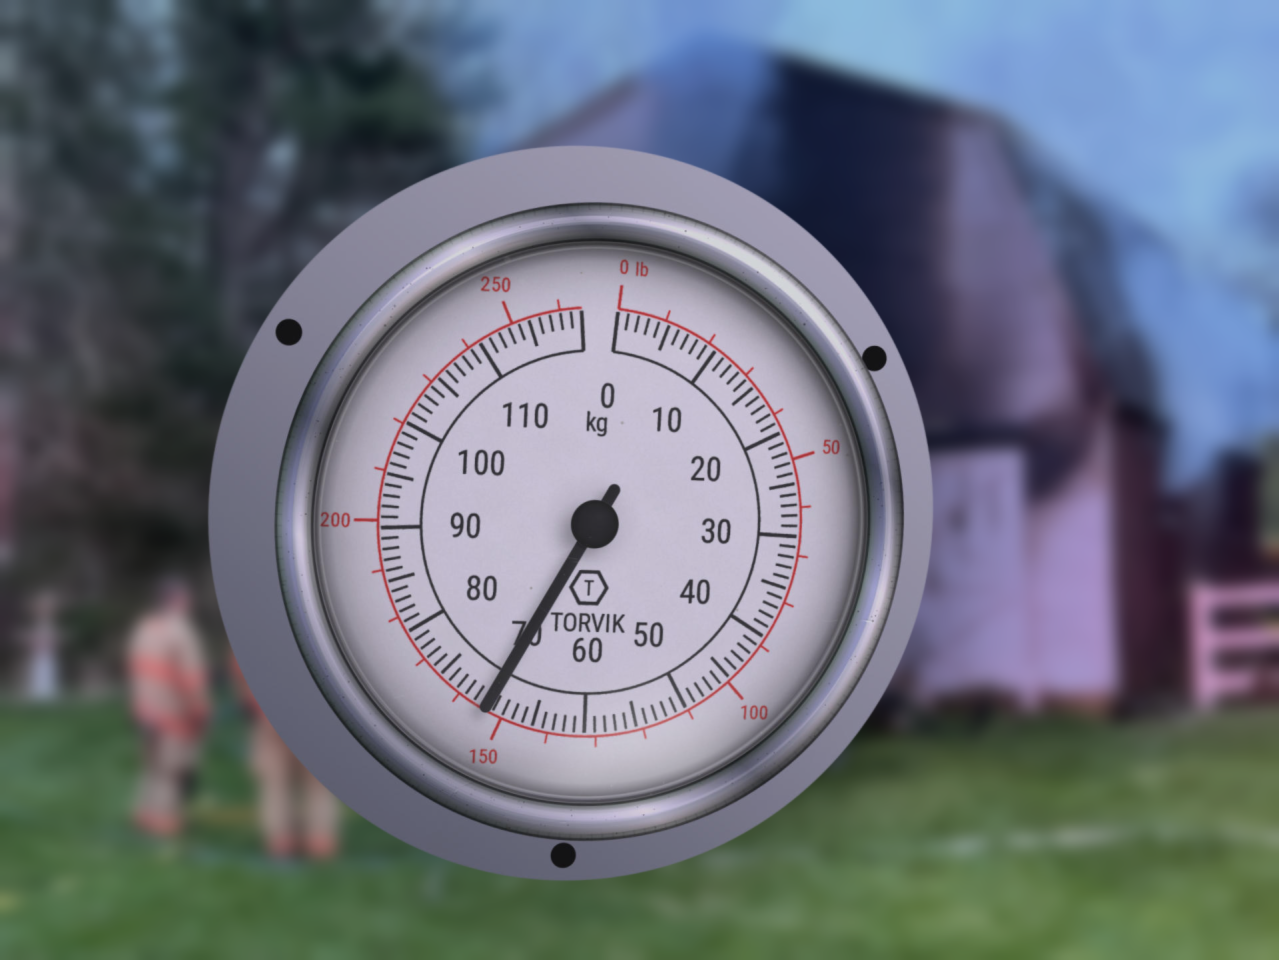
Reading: 70 (kg)
